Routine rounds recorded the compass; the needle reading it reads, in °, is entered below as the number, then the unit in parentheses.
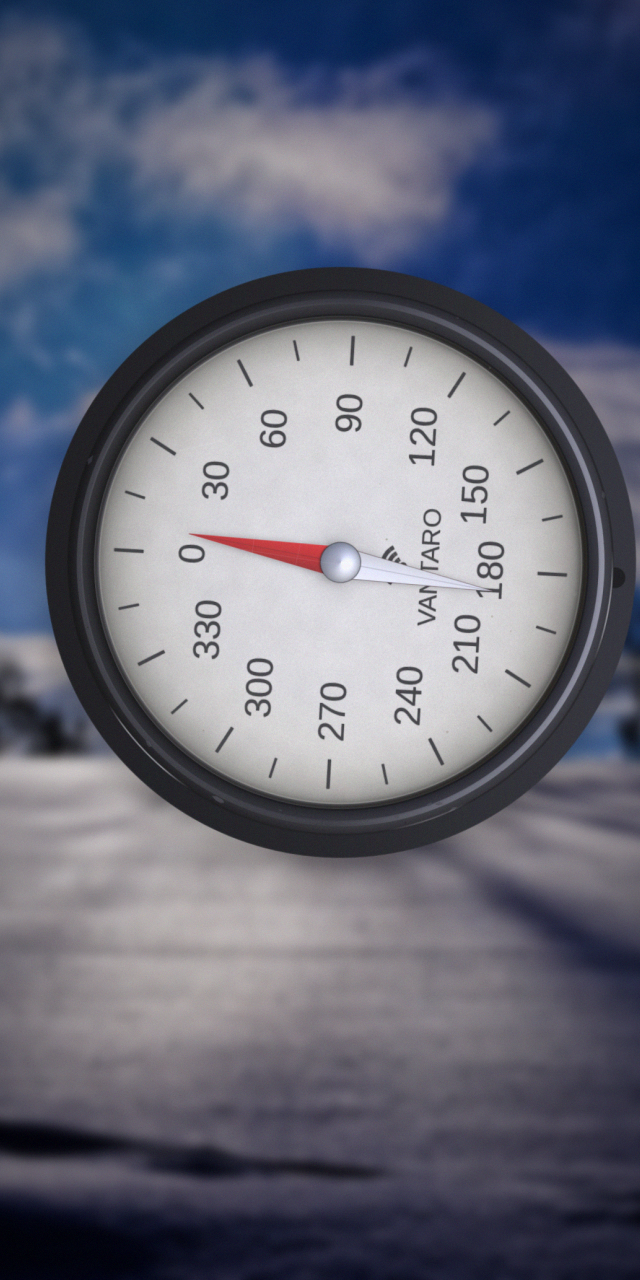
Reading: 7.5 (°)
